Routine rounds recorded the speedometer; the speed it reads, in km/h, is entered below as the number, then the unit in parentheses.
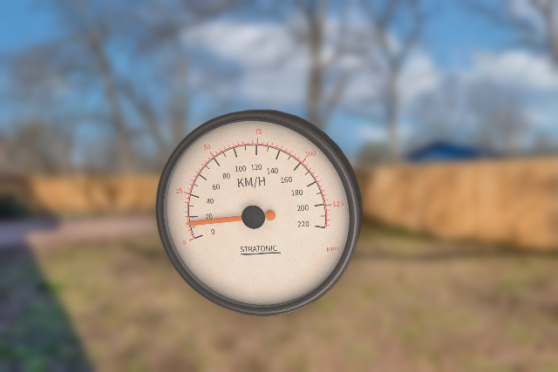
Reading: 15 (km/h)
